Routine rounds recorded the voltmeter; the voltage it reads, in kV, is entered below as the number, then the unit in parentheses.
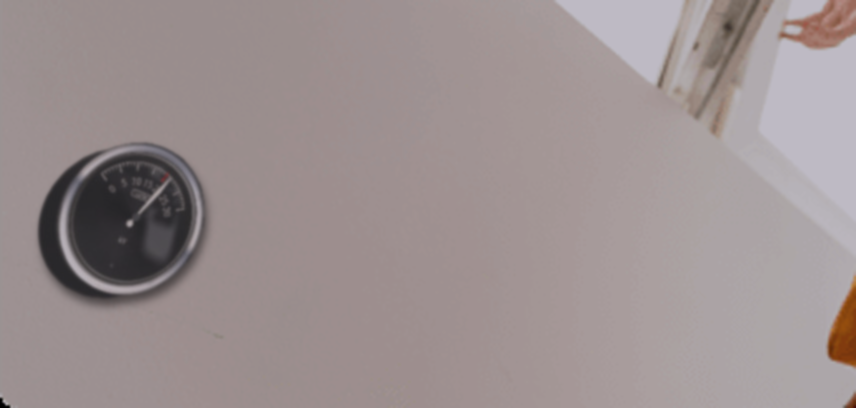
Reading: 20 (kV)
